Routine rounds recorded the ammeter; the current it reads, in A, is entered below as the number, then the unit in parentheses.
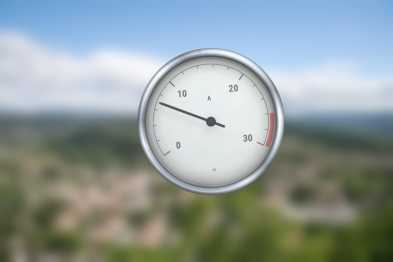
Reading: 7 (A)
